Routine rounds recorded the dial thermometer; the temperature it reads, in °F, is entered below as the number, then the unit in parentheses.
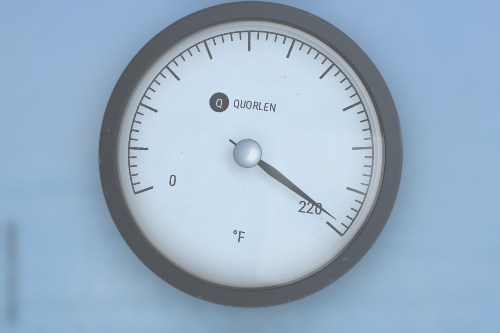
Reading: 216 (°F)
